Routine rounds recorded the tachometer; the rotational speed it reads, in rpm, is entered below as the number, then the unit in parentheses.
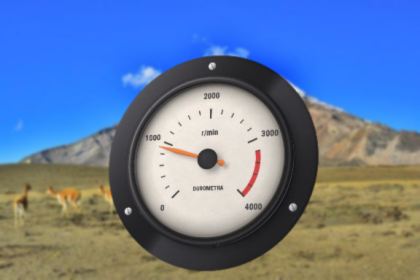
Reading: 900 (rpm)
